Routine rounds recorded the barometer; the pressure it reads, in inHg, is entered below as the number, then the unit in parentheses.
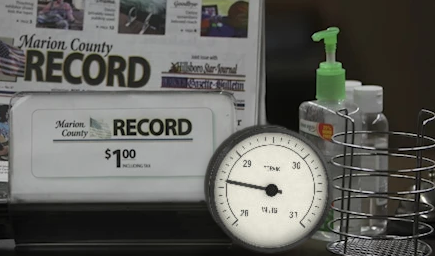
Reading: 28.6 (inHg)
